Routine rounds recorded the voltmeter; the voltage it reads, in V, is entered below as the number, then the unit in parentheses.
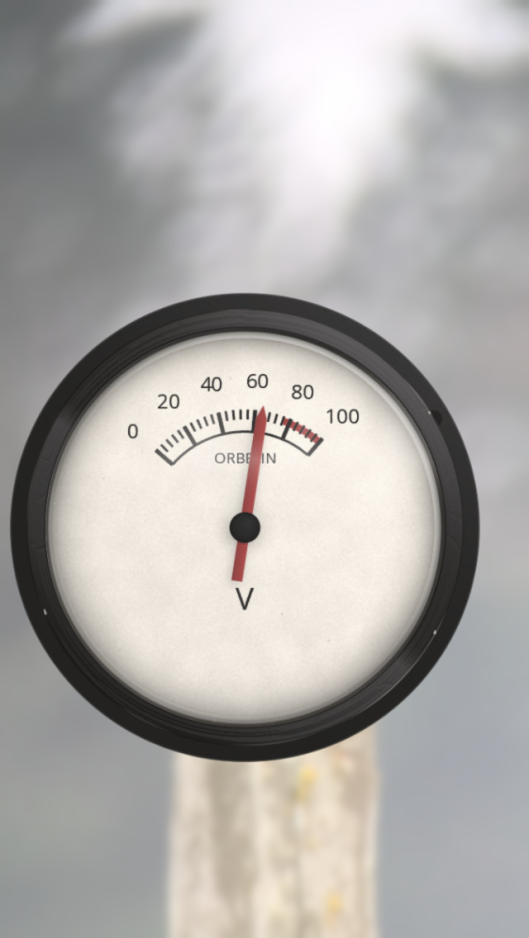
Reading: 64 (V)
